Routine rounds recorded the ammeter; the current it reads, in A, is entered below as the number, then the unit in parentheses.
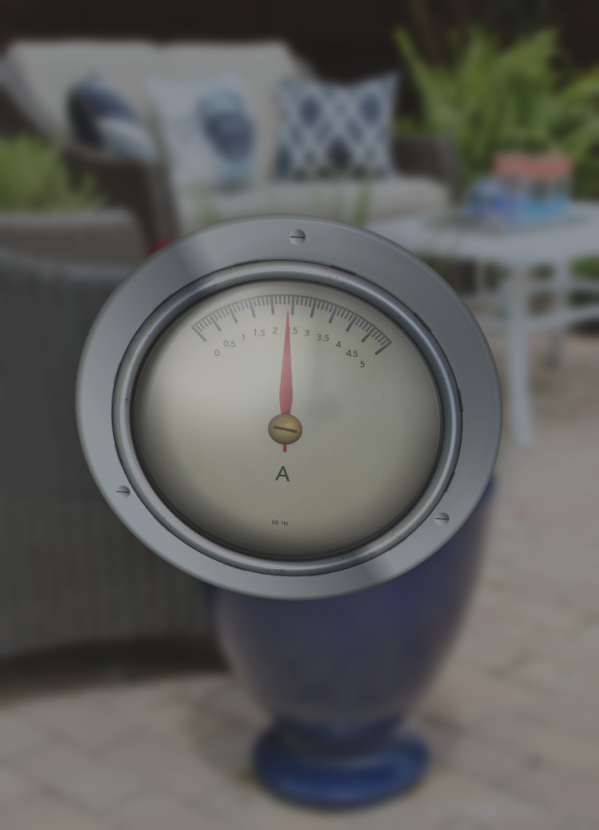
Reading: 2.4 (A)
